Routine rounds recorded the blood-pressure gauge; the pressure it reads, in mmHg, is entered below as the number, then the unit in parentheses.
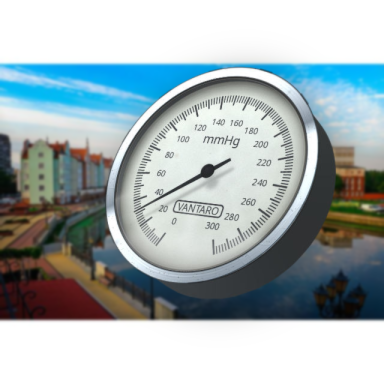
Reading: 30 (mmHg)
